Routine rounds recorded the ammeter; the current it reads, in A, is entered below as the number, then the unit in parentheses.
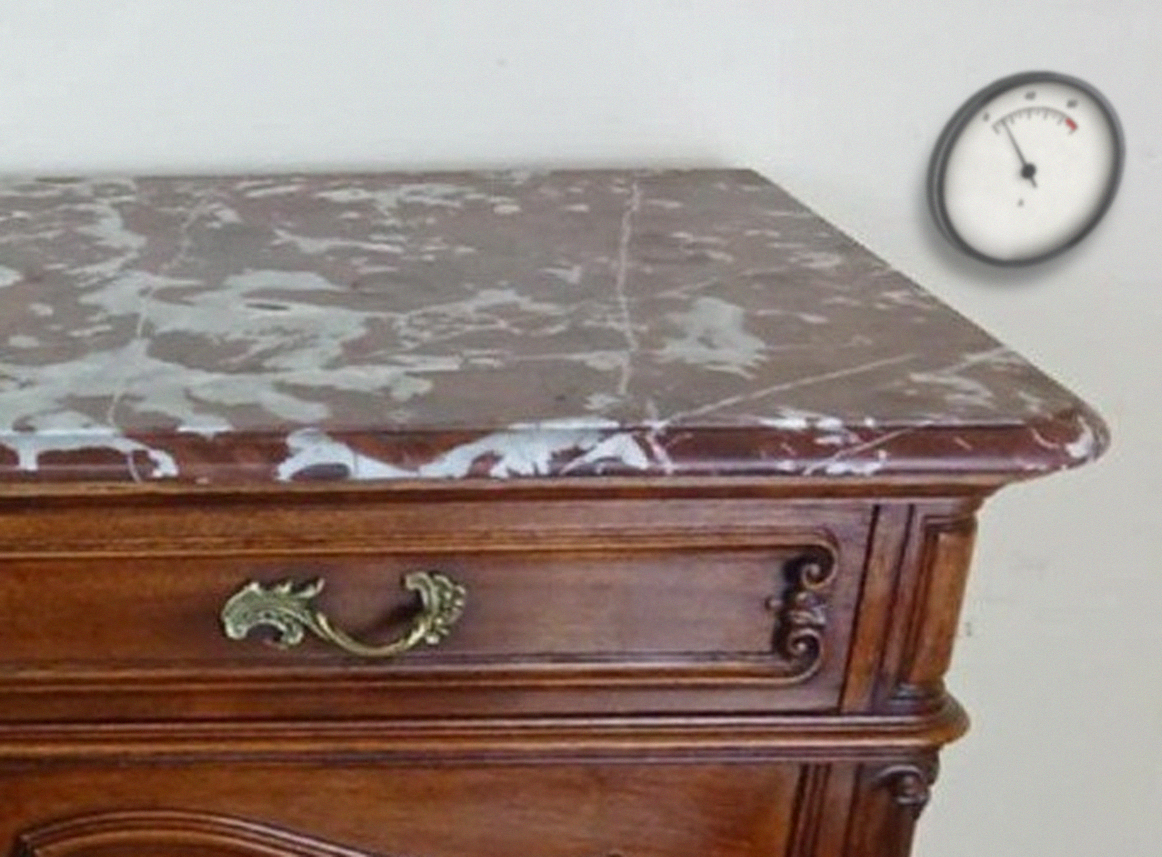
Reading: 10 (A)
